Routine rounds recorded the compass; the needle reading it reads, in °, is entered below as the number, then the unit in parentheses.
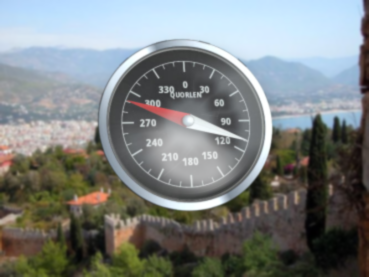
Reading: 290 (°)
